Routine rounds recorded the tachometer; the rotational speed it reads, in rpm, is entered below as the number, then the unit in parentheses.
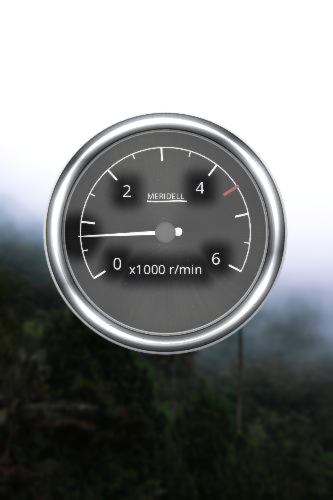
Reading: 750 (rpm)
